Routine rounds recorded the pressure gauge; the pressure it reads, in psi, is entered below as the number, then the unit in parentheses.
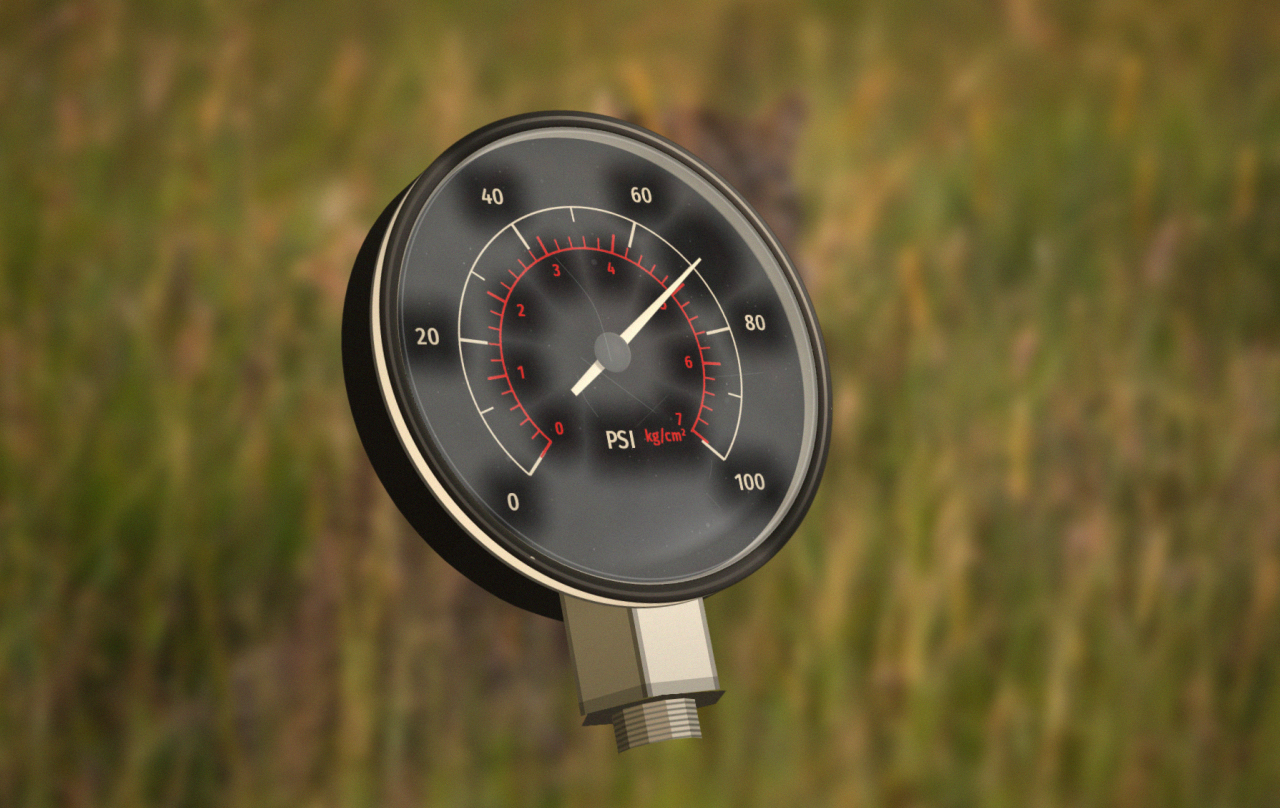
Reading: 70 (psi)
